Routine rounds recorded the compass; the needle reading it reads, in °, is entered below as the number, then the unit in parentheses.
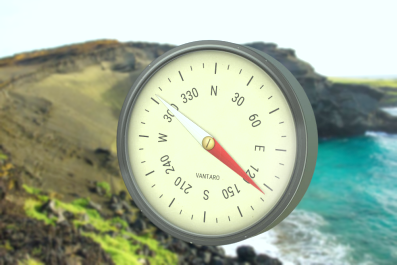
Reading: 125 (°)
